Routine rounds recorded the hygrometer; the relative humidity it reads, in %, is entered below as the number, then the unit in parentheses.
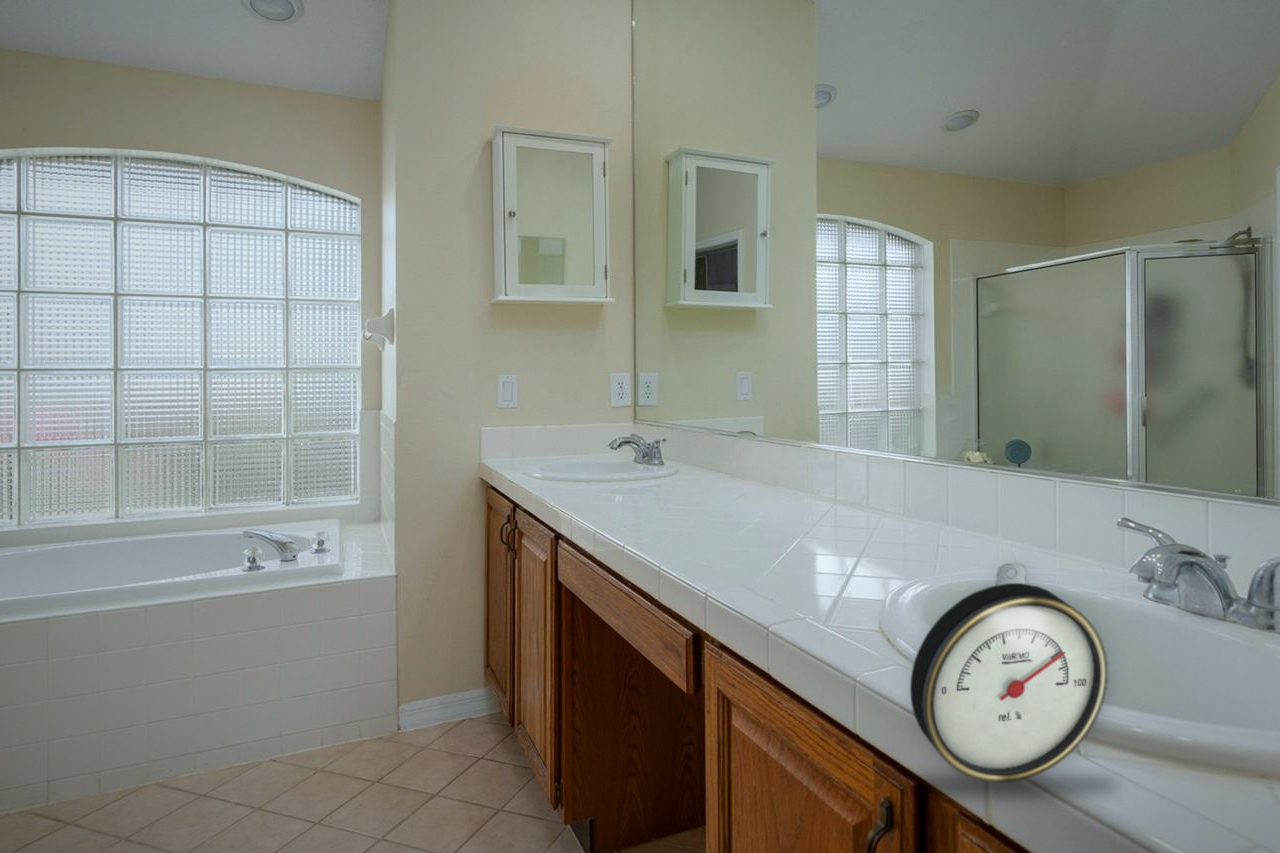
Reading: 80 (%)
